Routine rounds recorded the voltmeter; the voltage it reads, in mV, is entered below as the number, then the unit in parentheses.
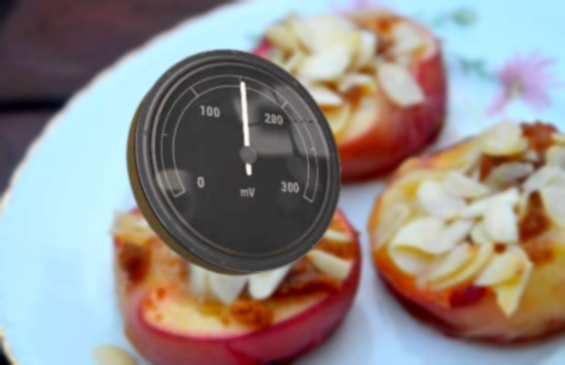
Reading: 150 (mV)
